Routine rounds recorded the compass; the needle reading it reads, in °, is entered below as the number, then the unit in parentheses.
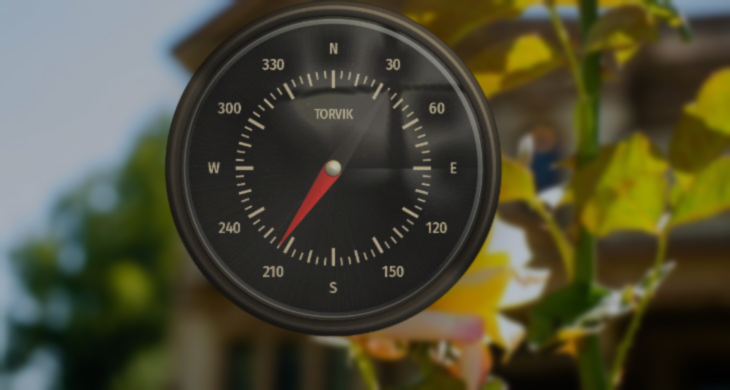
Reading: 215 (°)
